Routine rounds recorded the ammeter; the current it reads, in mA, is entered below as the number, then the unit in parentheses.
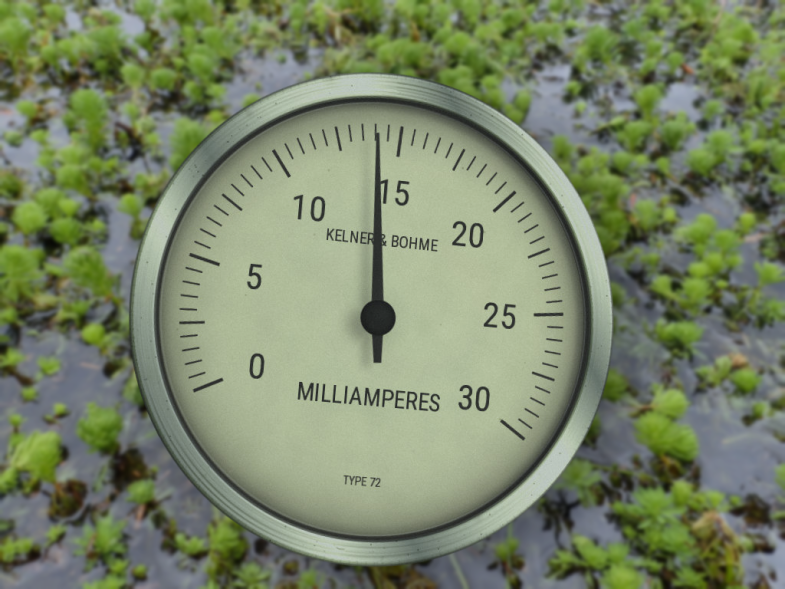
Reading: 14 (mA)
